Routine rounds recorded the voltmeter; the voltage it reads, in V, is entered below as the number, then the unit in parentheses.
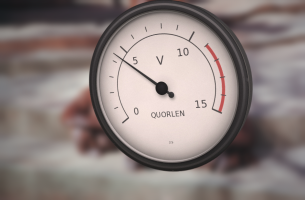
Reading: 4.5 (V)
